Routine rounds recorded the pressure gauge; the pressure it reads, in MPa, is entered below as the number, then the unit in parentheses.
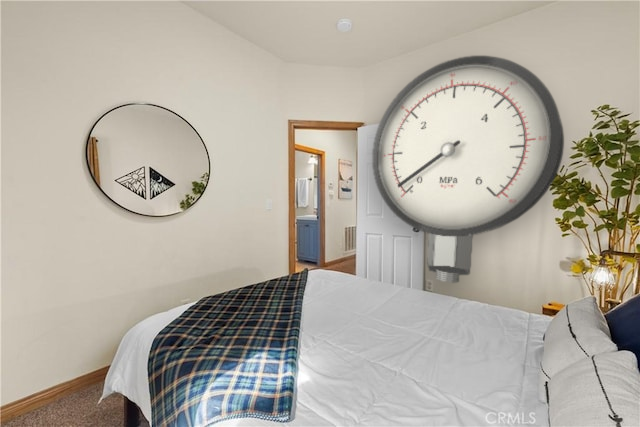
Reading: 0.2 (MPa)
